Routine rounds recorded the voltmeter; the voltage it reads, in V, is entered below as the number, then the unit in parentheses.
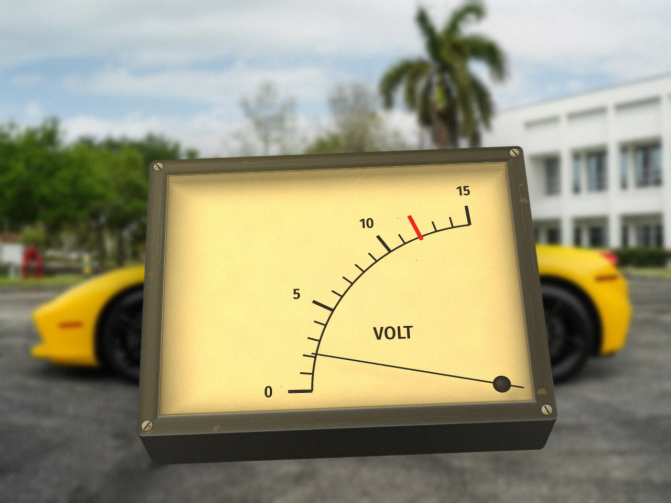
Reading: 2 (V)
